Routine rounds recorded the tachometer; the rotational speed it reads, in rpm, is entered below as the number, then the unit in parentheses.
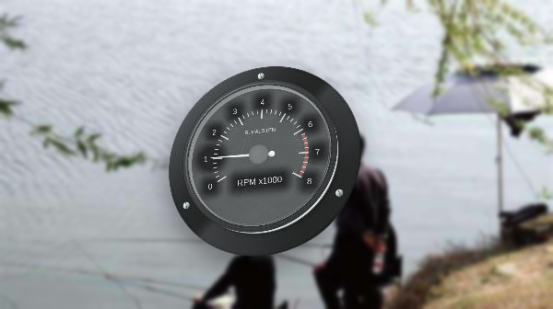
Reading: 1000 (rpm)
